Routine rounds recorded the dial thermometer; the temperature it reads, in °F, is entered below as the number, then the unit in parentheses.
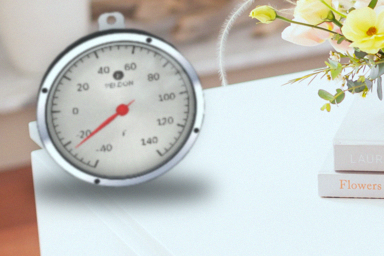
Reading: -24 (°F)
